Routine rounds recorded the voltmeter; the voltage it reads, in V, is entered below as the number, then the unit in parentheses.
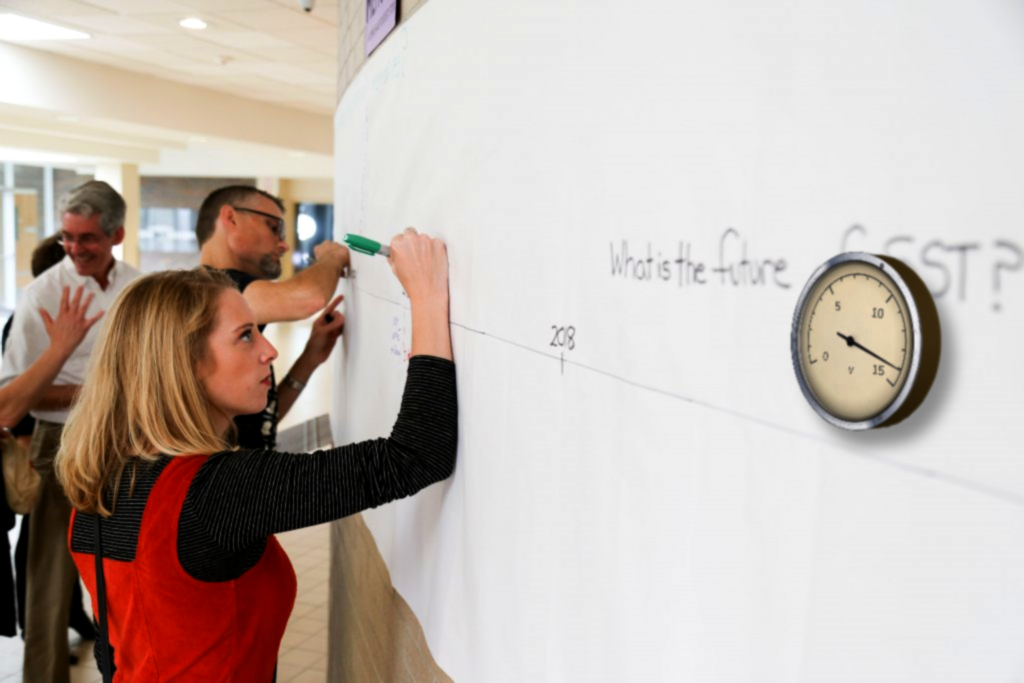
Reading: 14 (V)
